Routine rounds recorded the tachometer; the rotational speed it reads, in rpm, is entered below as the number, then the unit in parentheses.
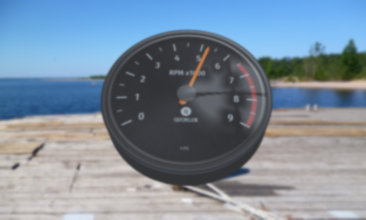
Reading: 5250 (rpm)
